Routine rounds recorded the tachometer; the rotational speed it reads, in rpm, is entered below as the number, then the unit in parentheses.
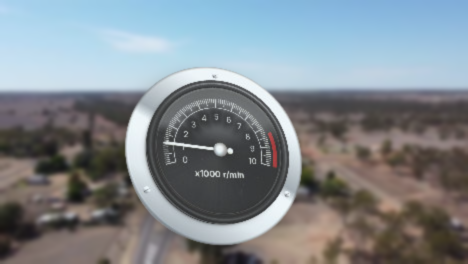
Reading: 1000 (rpm)
